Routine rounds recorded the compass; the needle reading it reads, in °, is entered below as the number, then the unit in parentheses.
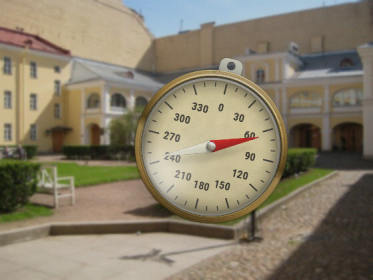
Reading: 65 (°)
